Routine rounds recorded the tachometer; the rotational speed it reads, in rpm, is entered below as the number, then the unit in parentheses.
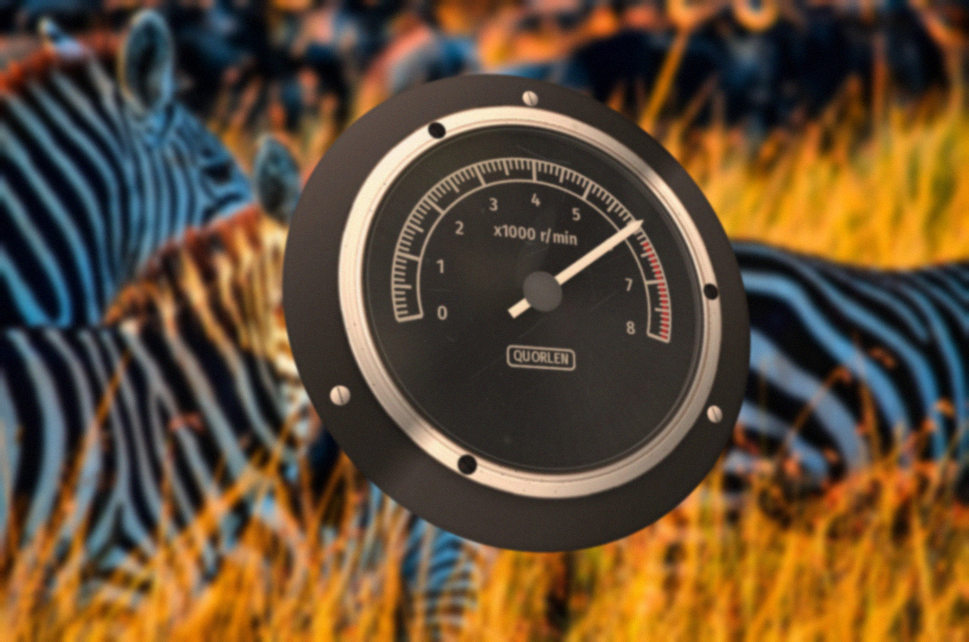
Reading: 6000 (rpm)
